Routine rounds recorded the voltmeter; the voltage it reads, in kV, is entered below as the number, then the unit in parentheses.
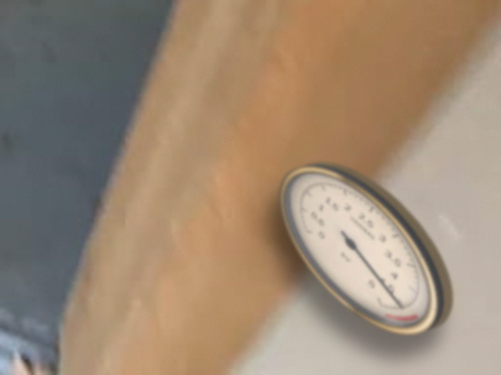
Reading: 4.5 (kV)
